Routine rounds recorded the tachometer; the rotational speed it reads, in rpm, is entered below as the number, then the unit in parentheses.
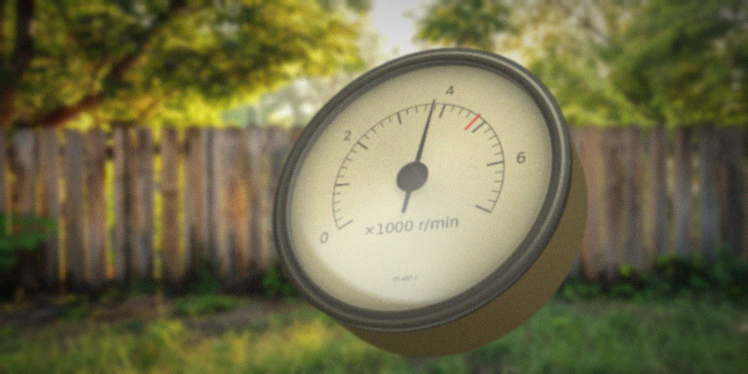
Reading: 3800 (rpm)
